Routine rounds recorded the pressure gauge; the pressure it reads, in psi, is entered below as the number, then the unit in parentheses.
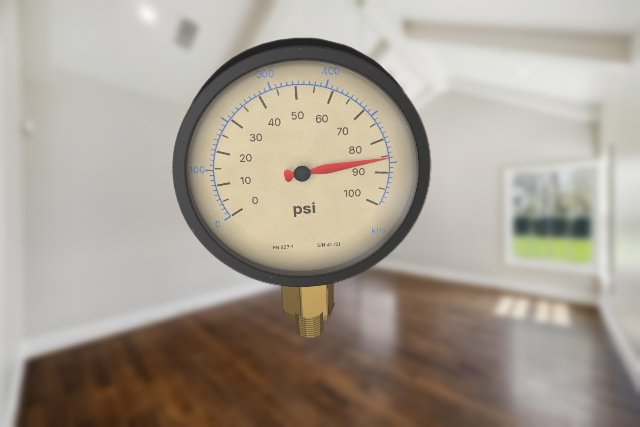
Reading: 85 (psi)
